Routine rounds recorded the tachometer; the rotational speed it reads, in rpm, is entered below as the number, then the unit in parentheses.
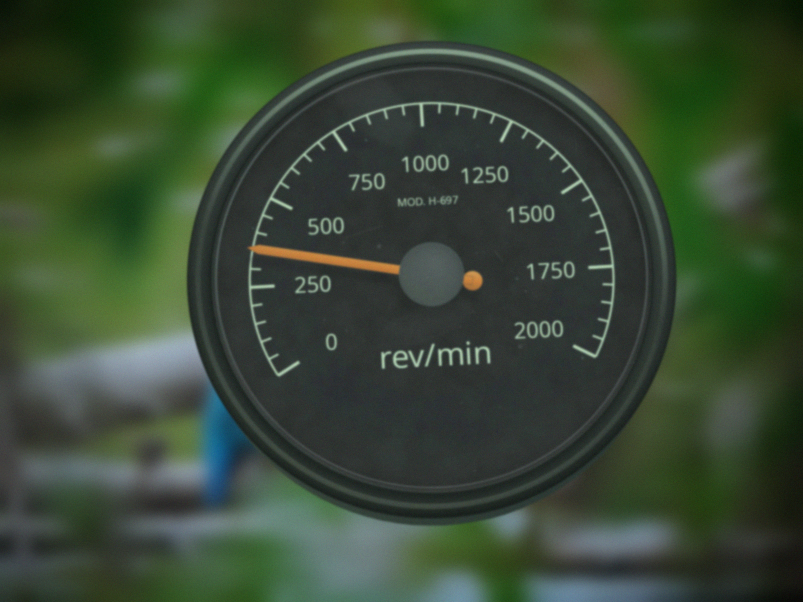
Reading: 350 (rpm)
